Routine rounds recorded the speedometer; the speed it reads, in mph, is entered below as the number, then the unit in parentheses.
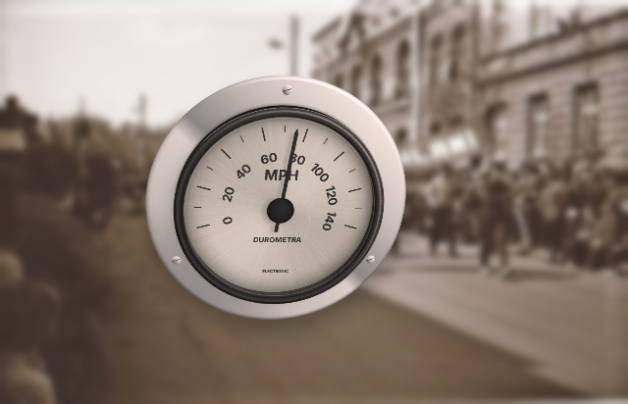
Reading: 75 (mph)
